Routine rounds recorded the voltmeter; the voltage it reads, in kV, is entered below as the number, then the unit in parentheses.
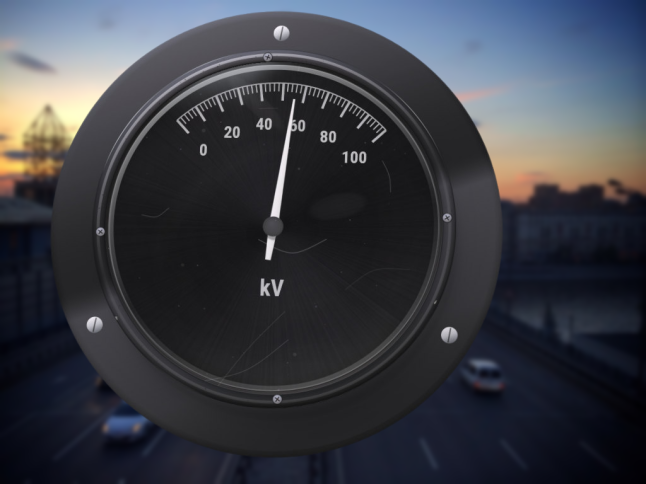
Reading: 56 (kV)
